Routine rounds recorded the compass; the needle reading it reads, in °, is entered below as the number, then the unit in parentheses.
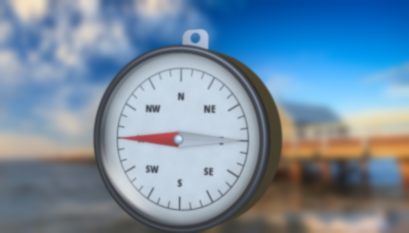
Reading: 270 (°)
